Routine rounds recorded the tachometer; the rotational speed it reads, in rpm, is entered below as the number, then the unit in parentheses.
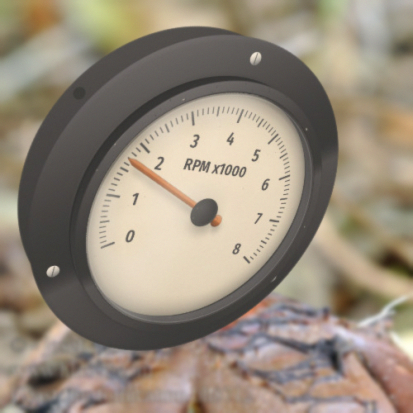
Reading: 1700 (rpm)
